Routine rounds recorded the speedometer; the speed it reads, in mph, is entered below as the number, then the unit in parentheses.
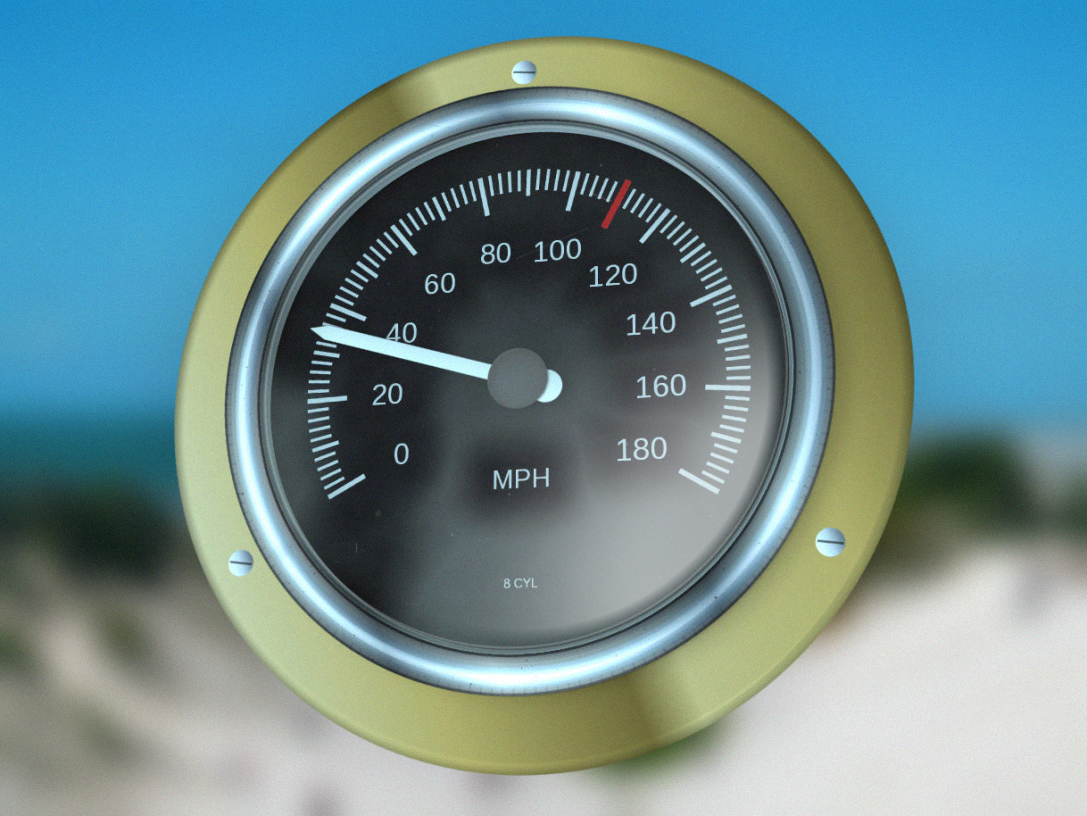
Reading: 34 (mph)
